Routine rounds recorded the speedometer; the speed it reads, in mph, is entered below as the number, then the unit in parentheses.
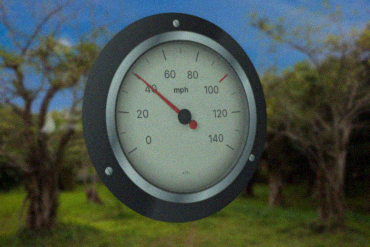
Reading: 40 (mph)
